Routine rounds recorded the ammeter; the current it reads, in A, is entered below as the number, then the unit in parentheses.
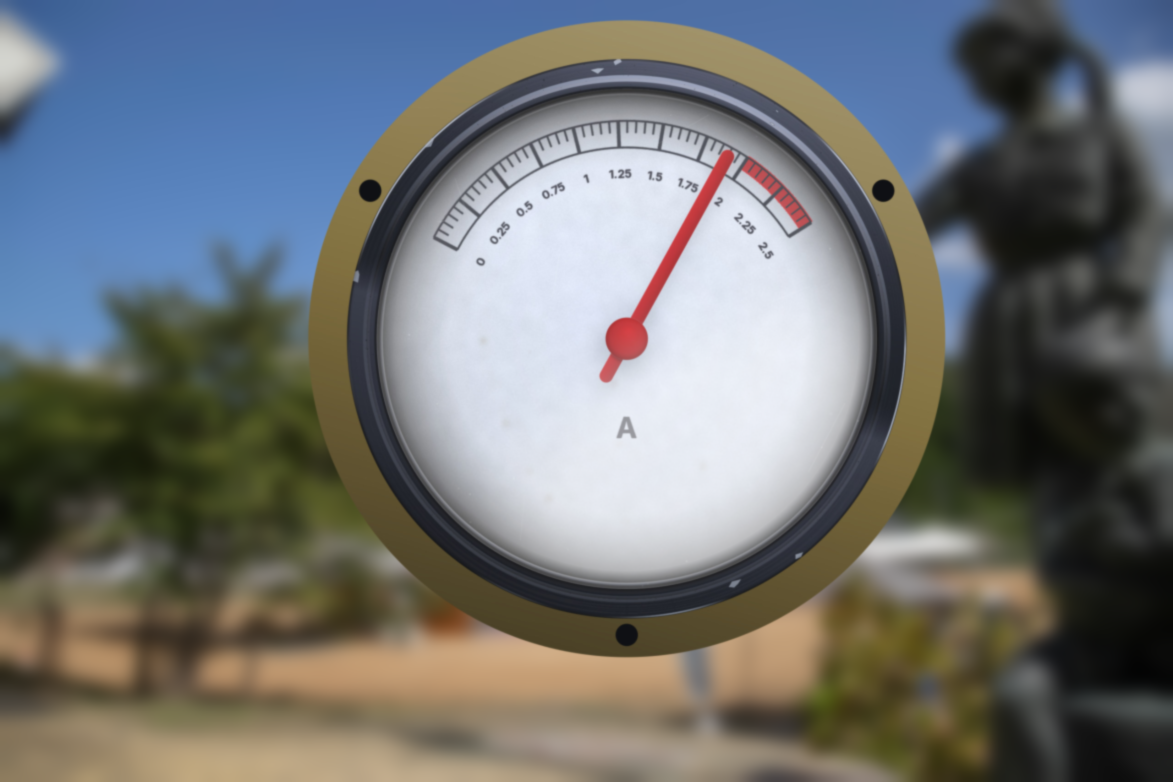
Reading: 1.9 (A)
